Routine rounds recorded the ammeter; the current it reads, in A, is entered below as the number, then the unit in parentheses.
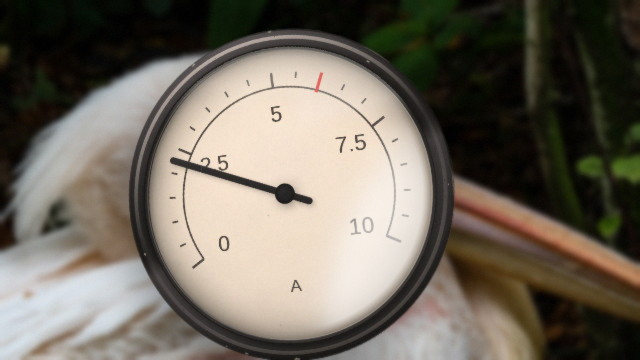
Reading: 2.25 (A)
